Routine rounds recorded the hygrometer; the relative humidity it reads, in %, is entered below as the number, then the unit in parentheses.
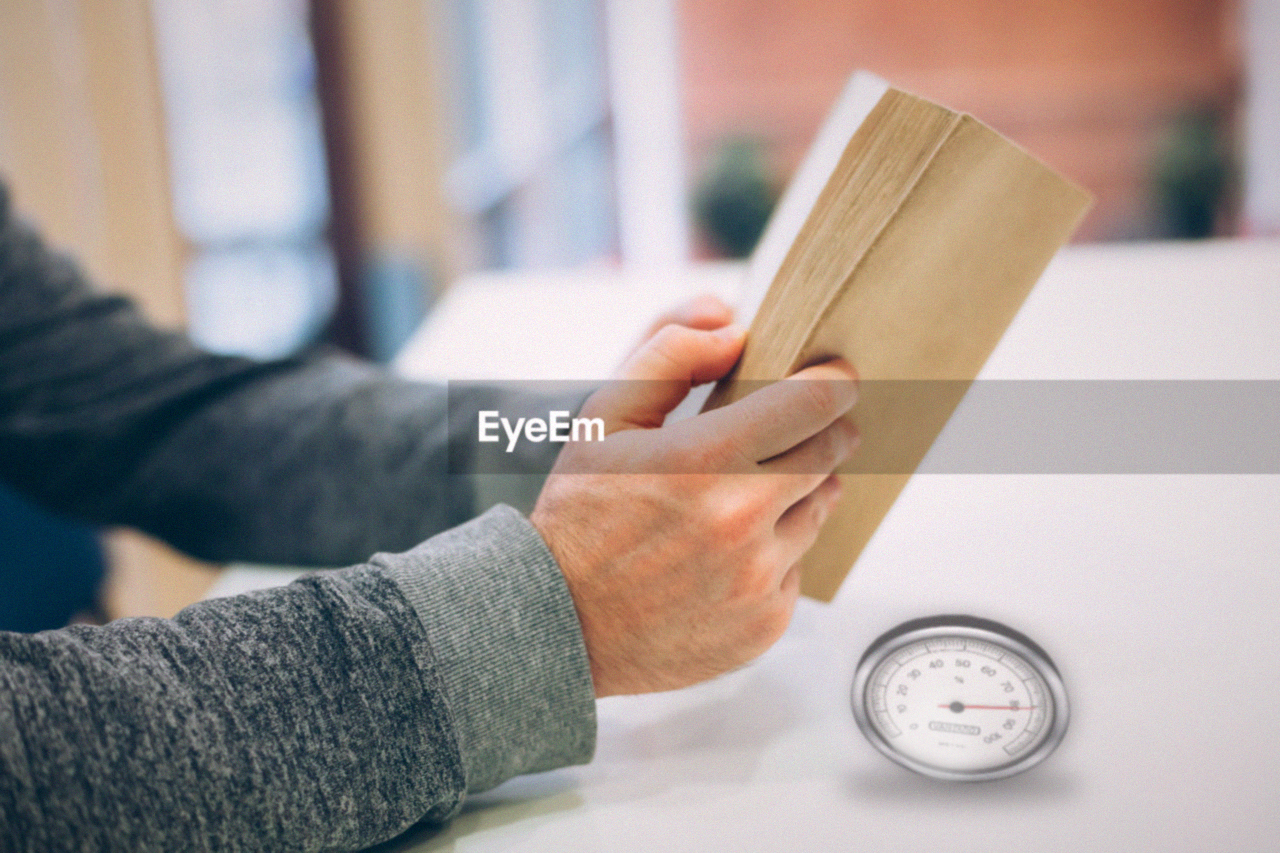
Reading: 80 (%)
